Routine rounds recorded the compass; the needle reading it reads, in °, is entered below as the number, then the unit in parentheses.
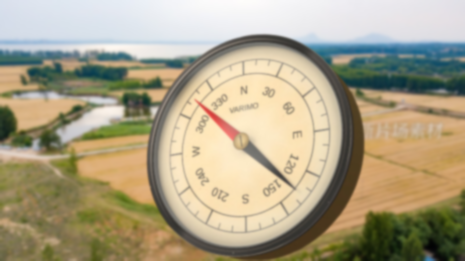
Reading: 315 (°)
